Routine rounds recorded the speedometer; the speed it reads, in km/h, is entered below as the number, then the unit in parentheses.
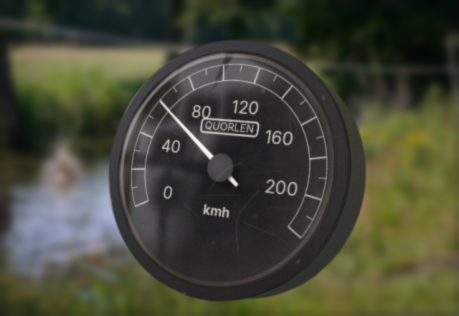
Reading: 60 (km/h)
